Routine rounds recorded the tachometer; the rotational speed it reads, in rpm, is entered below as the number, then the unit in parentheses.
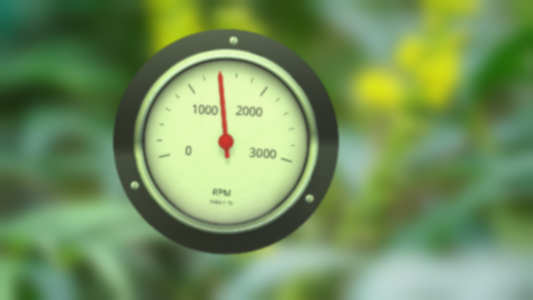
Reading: 1400 (rpm)
